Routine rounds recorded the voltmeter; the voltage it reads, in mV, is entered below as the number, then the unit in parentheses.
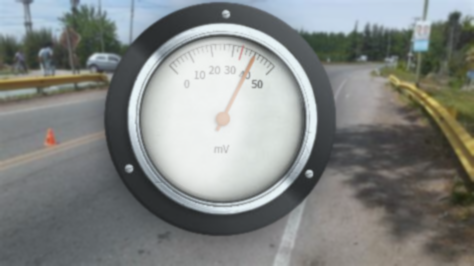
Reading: 40 (mV)
